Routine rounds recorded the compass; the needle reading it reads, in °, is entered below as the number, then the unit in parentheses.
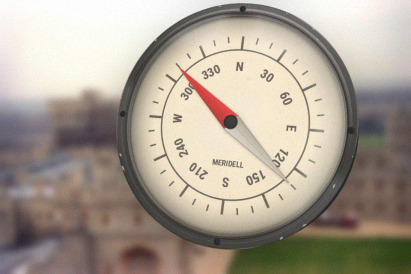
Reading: 310 (°)
